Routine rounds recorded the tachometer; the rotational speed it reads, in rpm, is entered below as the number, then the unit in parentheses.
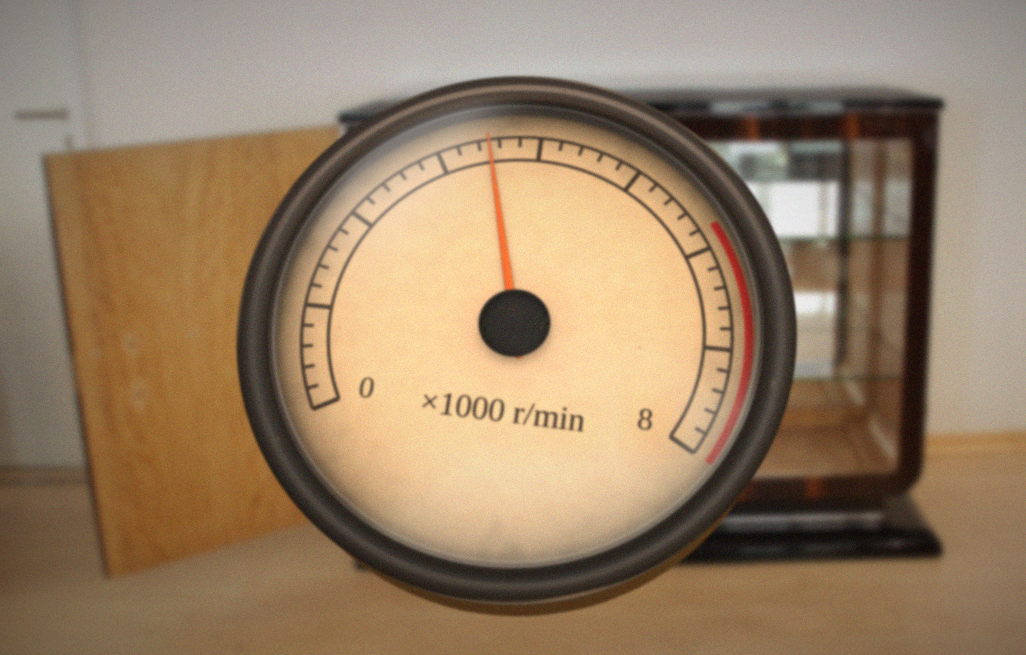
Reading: 3500 (rpm)
